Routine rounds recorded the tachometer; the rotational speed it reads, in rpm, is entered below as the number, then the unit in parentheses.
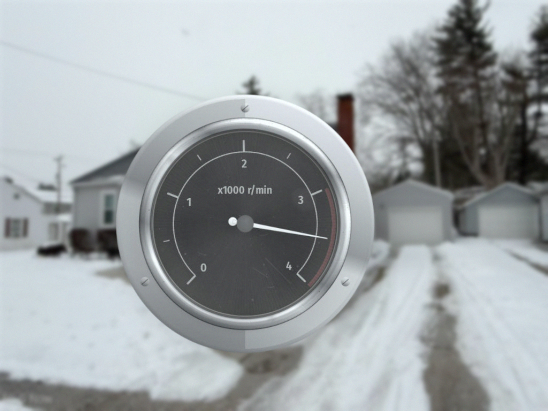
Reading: 3500 (rpm)
